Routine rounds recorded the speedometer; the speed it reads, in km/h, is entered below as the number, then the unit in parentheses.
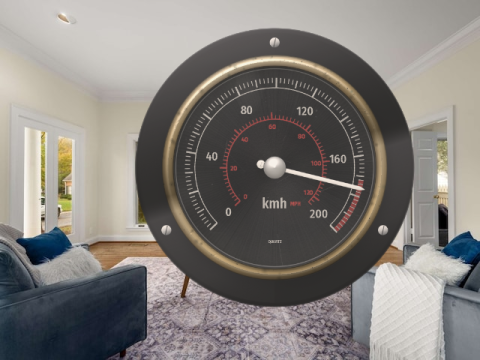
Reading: 176 (km/h)
